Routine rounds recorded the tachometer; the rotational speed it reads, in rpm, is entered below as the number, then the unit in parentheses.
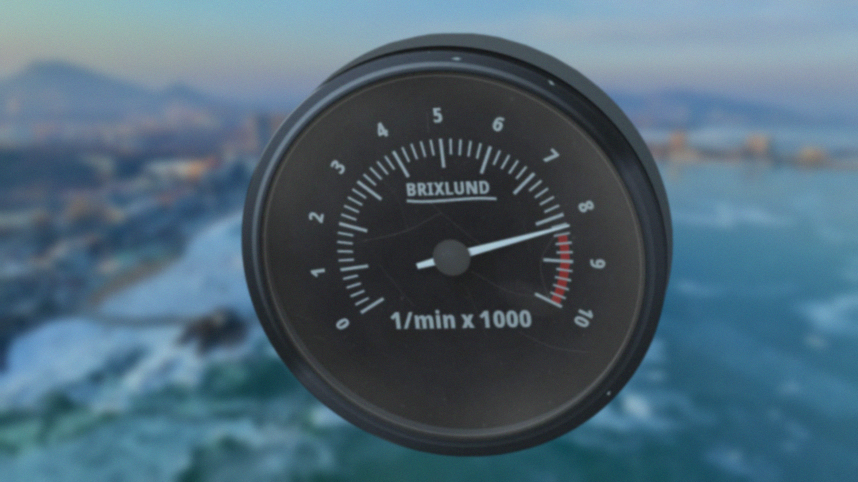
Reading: 8200 (rpm)
